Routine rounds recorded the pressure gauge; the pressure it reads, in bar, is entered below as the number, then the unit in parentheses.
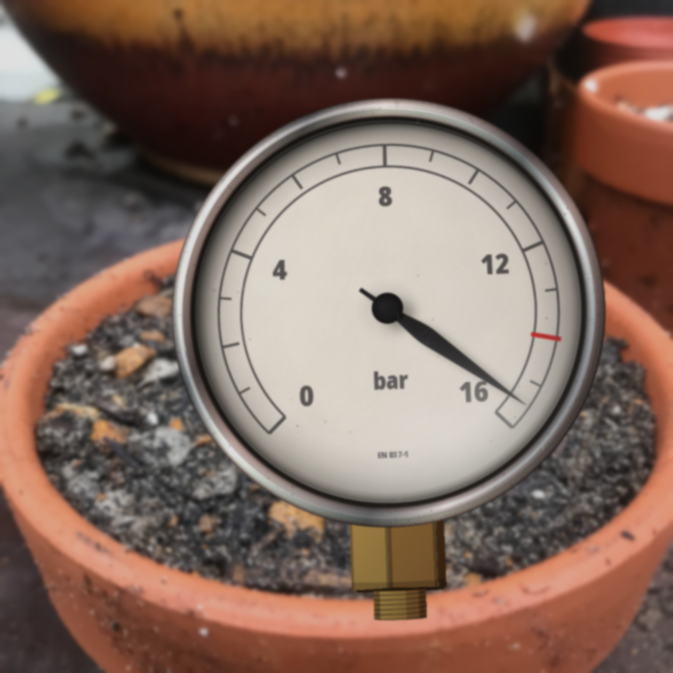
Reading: 15.5 (bar)
